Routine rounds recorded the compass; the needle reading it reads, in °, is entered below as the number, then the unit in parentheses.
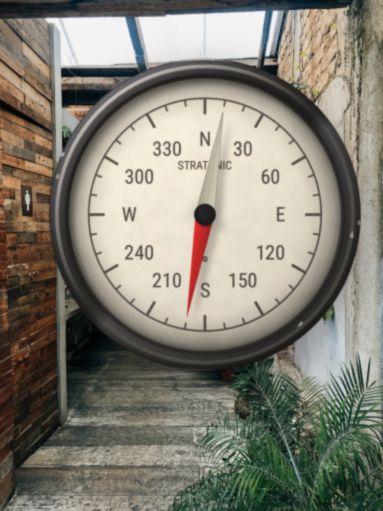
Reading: 190 (°)
